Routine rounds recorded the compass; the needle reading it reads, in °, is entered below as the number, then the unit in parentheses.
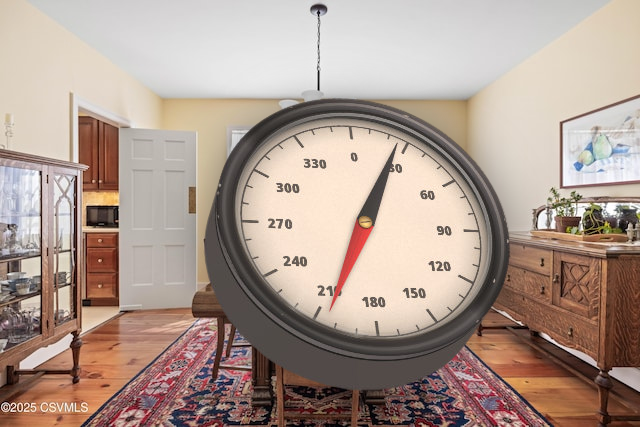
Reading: 205 (°)
